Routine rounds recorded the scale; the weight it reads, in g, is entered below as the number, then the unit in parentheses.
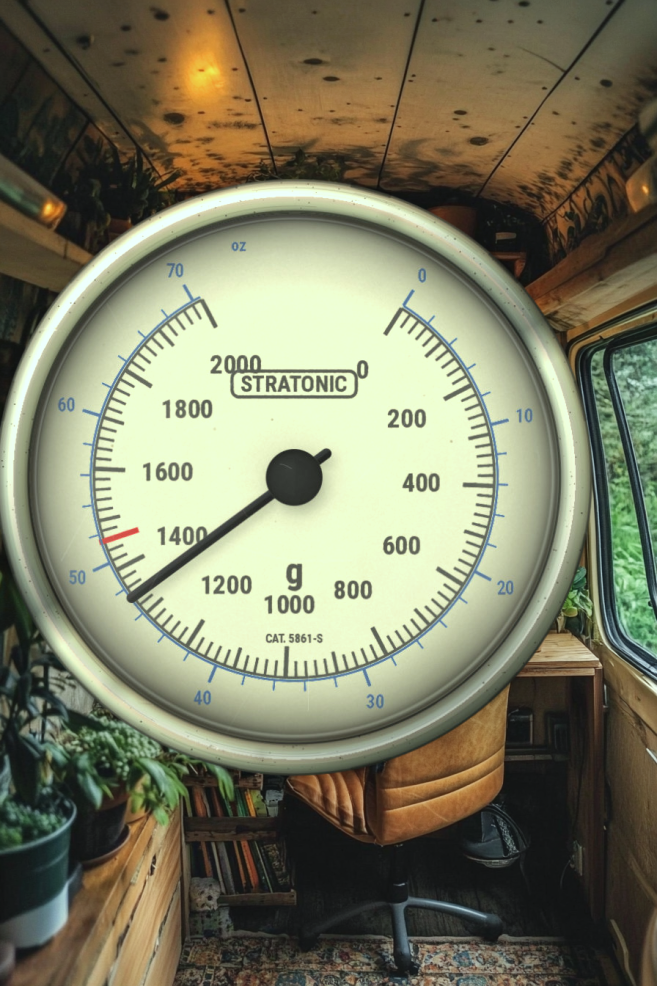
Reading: 1340 (g)
